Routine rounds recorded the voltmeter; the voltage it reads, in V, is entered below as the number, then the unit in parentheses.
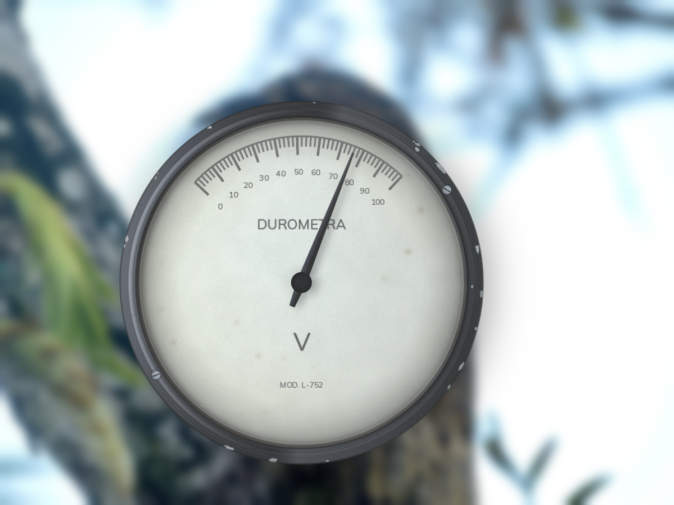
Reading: 76 (V)
